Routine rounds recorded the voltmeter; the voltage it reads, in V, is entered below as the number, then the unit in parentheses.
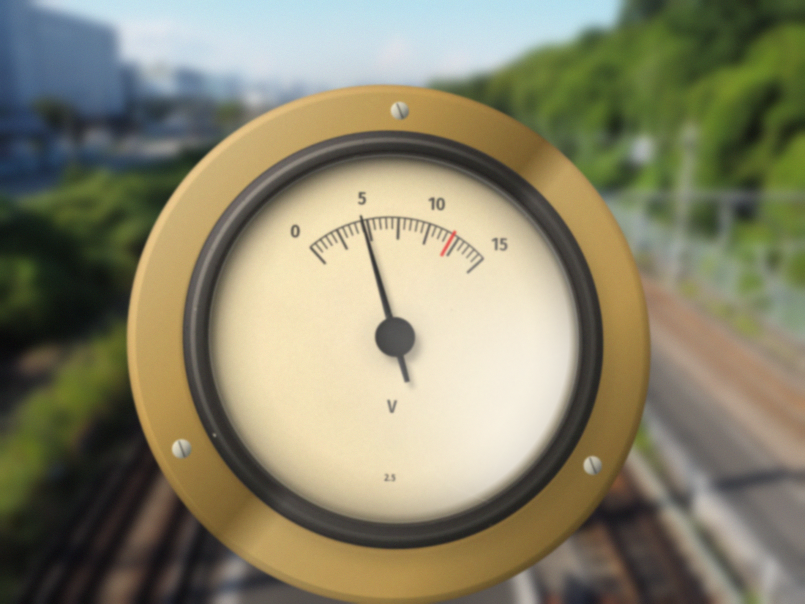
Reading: 4.5 (V)
